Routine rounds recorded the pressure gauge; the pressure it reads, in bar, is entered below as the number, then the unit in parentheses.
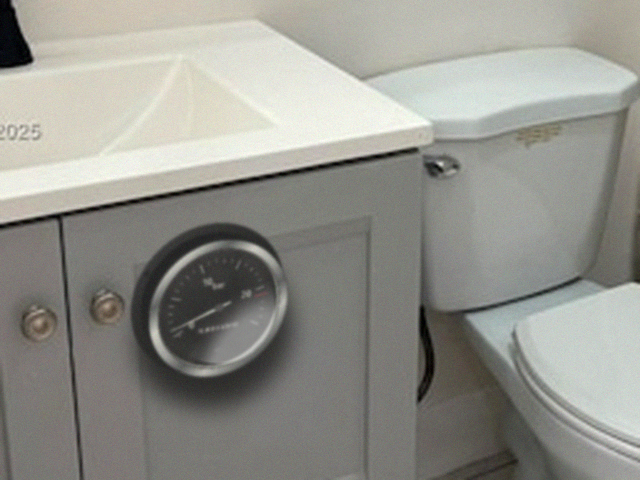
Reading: 1 (bar)
